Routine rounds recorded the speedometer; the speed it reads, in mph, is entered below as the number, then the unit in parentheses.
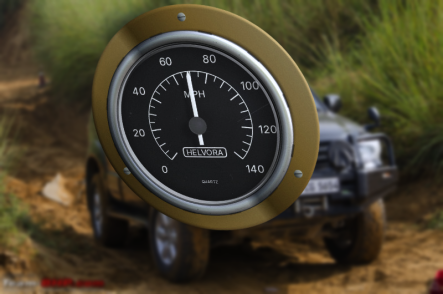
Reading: 70 (mph)
